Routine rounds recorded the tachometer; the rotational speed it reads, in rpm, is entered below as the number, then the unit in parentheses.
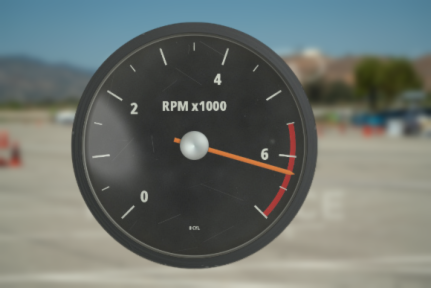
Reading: 6250 (rpm)
